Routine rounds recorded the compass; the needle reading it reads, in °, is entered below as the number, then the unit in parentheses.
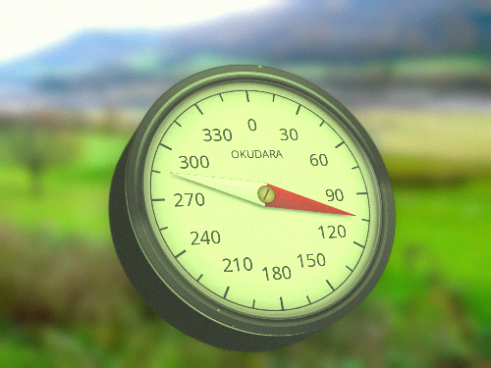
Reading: 105 (°)
